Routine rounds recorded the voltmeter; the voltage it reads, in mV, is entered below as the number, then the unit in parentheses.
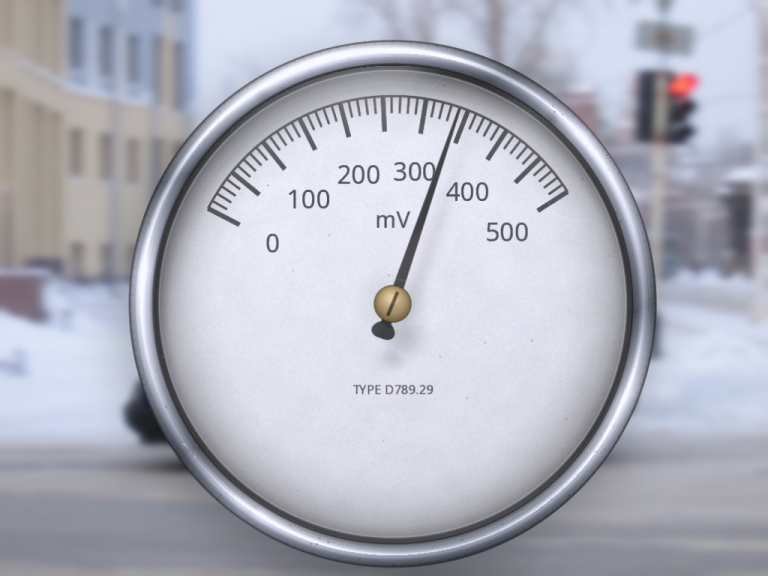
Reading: 340 (mV)
